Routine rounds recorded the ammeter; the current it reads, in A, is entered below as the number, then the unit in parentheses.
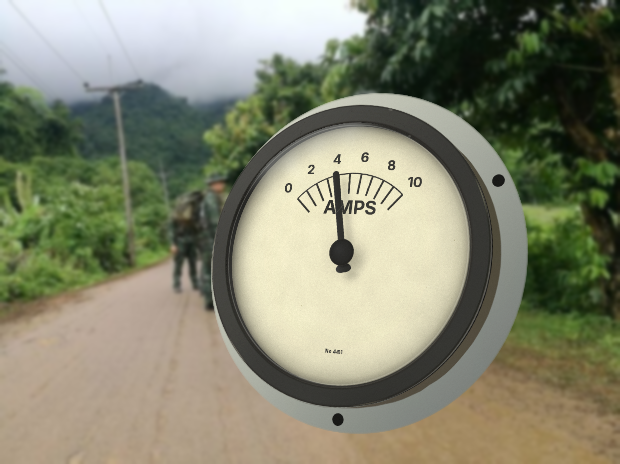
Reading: 4 (A)
